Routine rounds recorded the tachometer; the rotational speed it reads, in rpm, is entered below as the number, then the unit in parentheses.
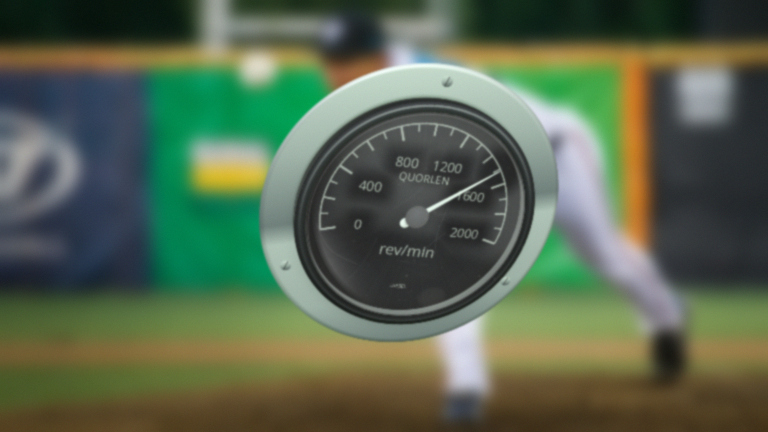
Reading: 1500 (rpm)
